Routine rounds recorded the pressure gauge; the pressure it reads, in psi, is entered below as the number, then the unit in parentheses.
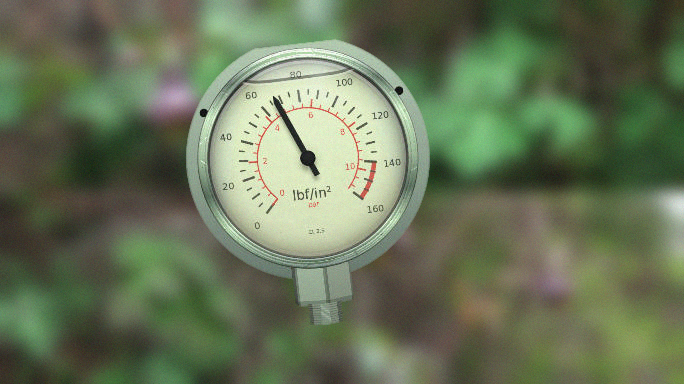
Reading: 67.5 (psi)
